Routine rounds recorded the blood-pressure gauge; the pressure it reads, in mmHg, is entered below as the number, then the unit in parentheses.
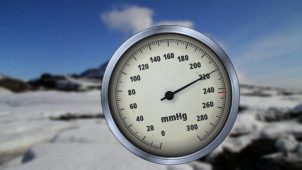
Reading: 220 (mmHg)
